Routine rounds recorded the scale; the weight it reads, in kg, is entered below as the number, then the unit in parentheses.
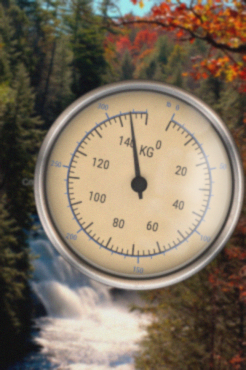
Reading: 144 (kg)
